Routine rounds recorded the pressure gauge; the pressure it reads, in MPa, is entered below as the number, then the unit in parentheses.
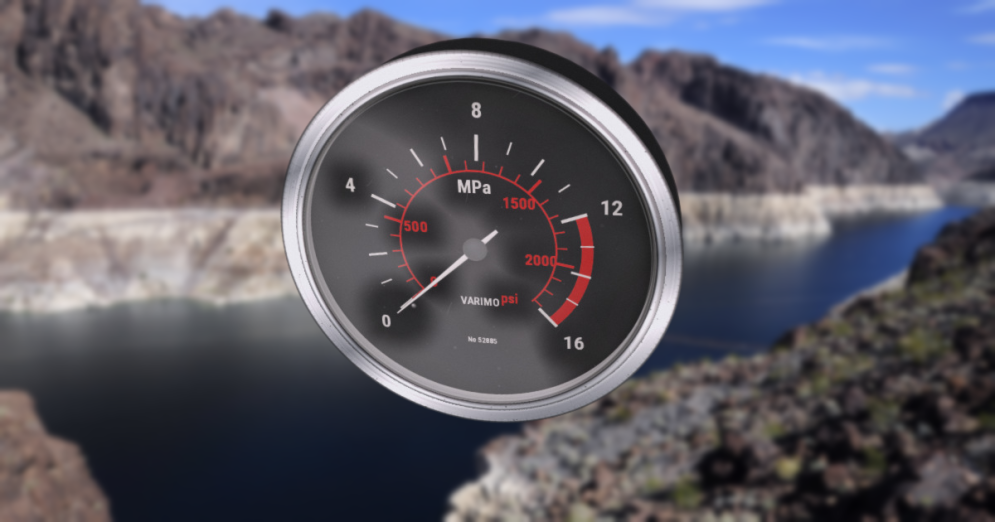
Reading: 0 (MPa)
